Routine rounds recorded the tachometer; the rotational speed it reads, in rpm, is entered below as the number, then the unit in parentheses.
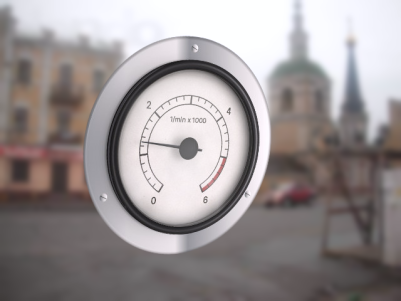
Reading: 1300 (rpm)
